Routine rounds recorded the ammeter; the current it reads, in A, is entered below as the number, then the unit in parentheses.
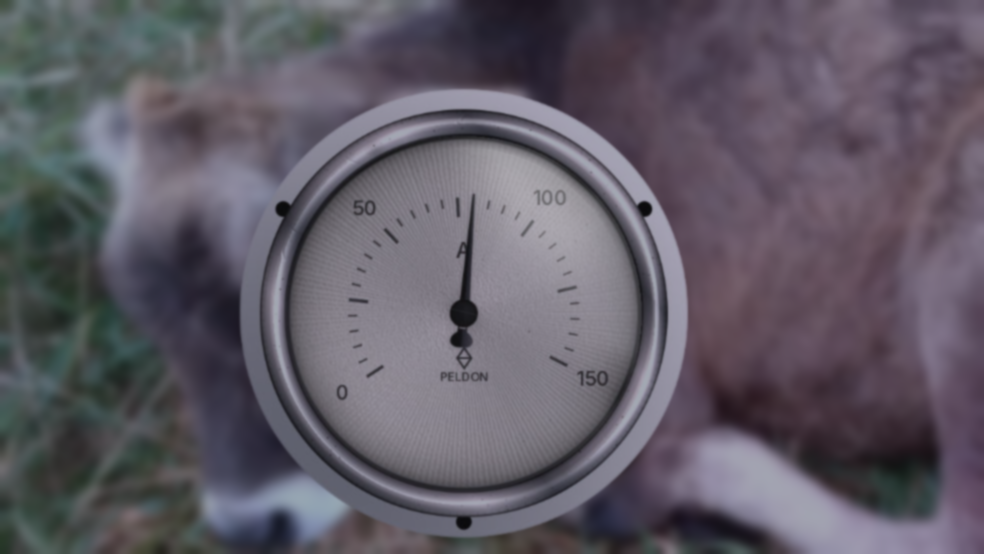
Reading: 80 (A)
